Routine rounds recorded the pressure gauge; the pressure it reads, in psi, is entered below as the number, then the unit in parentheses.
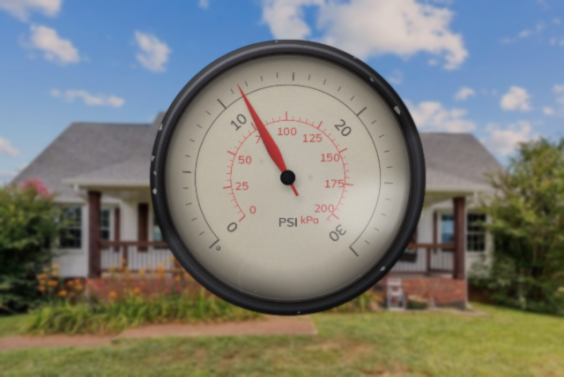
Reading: 11.5 (psi)
